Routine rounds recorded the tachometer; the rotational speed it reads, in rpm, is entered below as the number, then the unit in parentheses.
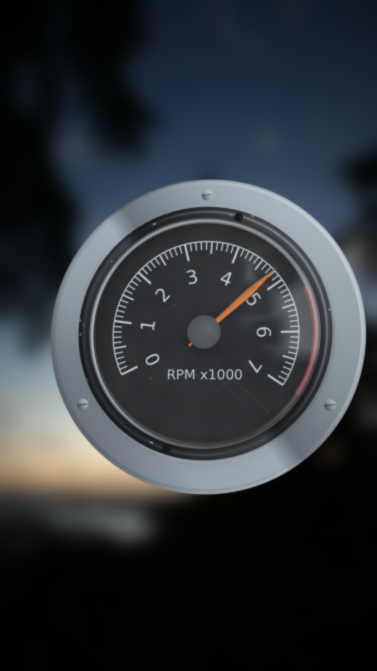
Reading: 4800 (rpm)
